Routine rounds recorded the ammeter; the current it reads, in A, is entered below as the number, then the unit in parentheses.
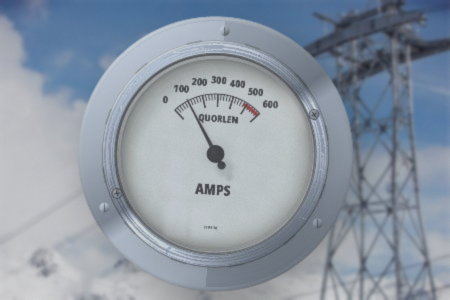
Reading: 100 (A)
